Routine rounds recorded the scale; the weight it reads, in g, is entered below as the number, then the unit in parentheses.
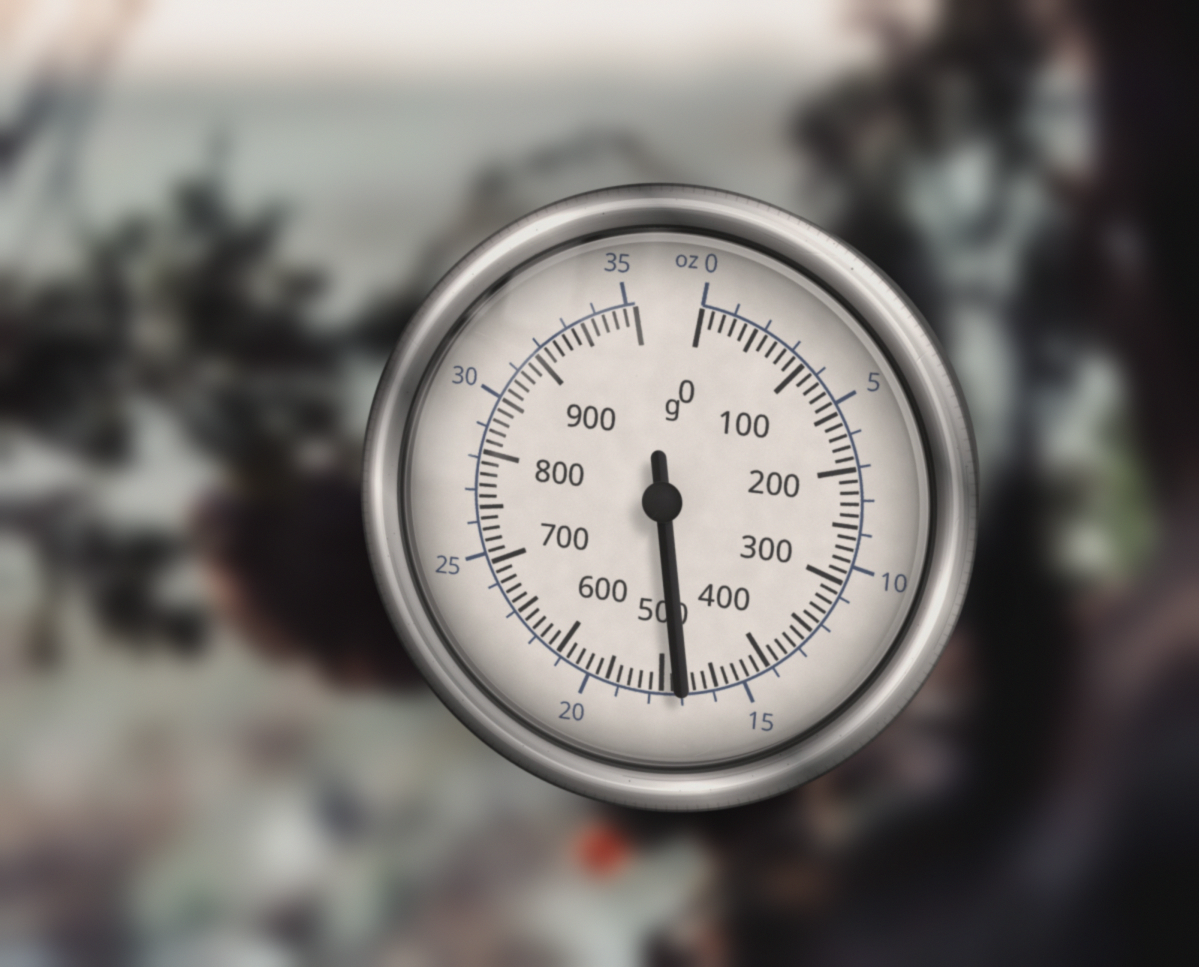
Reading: 480 (g)
